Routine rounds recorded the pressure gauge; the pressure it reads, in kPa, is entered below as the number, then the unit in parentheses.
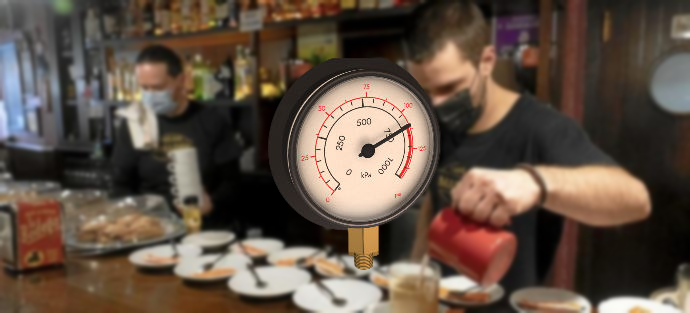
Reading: 750 (kPa)
